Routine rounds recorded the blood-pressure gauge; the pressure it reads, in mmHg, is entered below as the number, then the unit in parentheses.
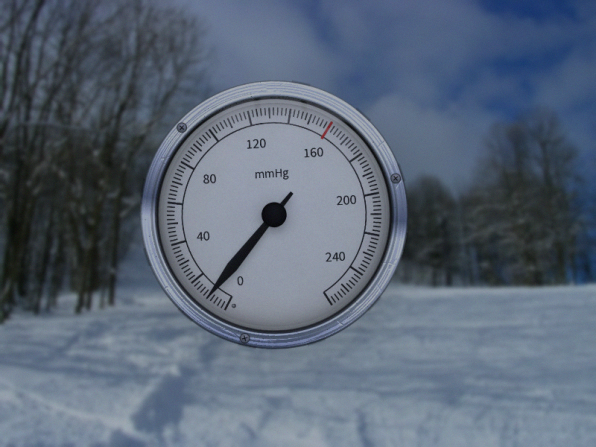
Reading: 10 (mmHg)
